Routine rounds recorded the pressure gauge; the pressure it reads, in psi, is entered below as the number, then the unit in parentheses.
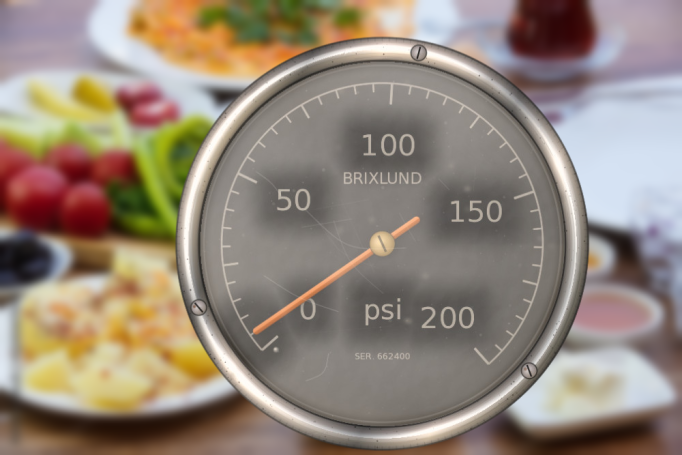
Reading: 5 (psi)
